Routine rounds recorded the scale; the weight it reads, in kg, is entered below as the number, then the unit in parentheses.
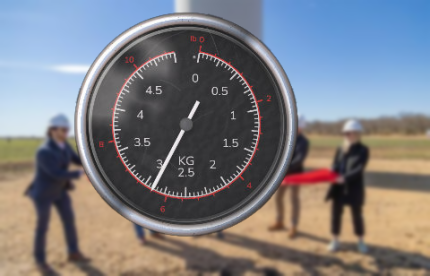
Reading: 2.9 (kg)
